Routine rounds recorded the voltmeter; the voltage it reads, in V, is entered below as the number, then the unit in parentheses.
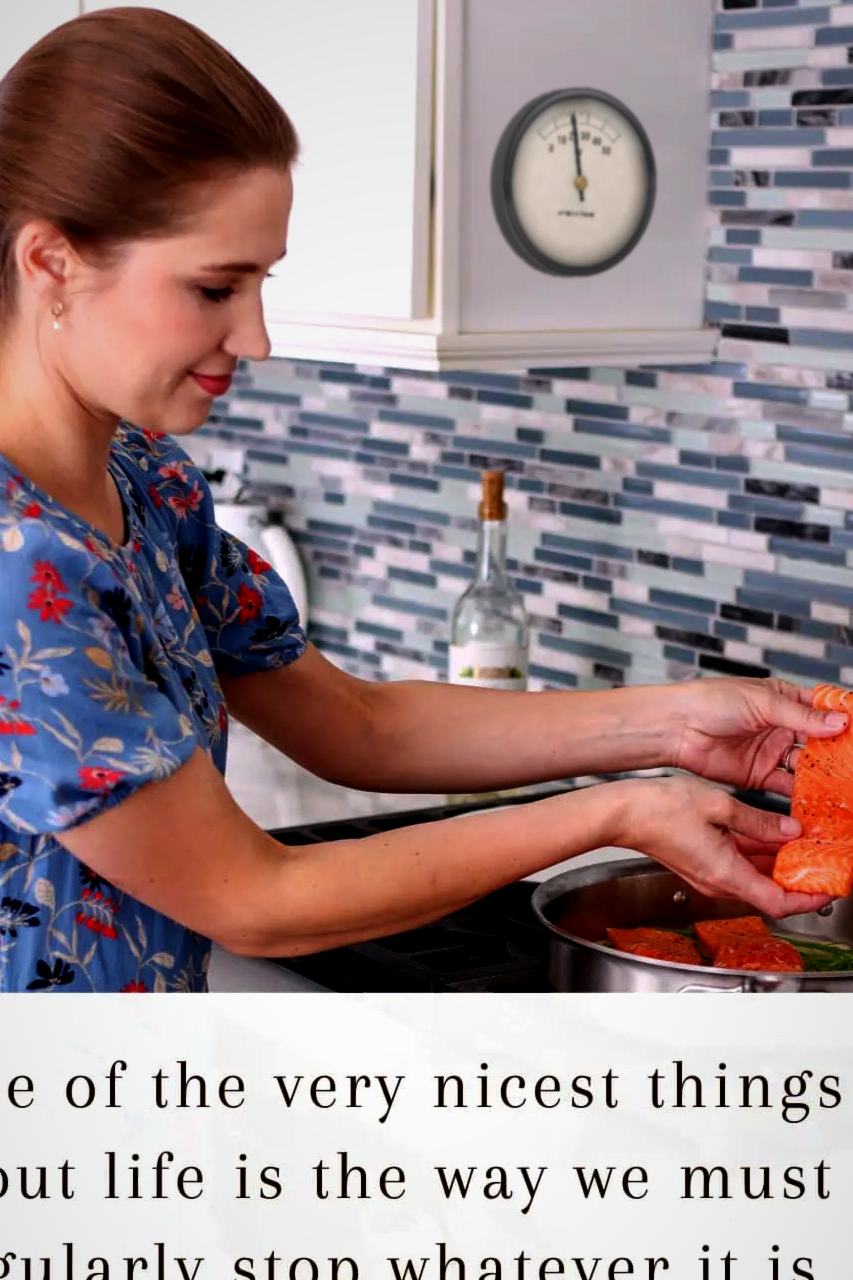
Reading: 20 (V)
